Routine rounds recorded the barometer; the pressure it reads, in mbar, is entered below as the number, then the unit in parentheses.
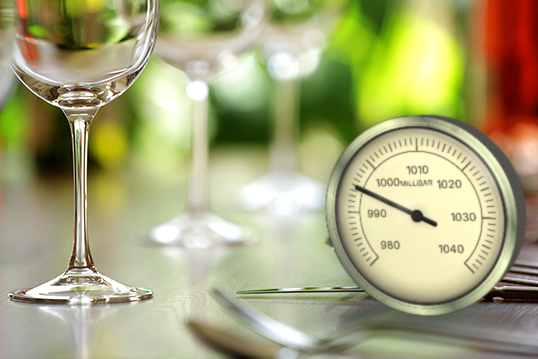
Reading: 995 (mbar)
